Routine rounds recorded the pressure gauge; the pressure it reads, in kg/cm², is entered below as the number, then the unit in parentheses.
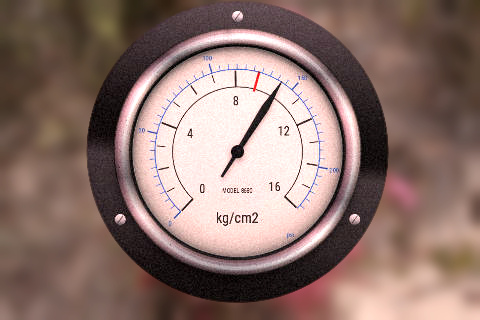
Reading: 10 (kg/cm²)
